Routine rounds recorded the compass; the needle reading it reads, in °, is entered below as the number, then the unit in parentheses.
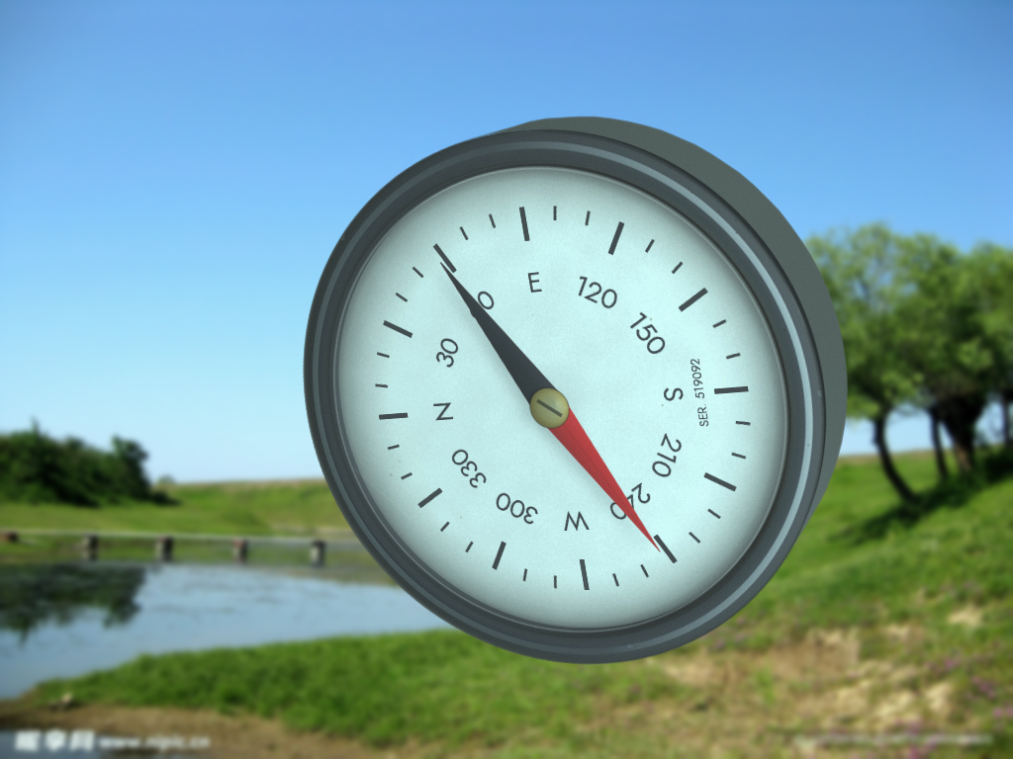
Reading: 240 (°)
